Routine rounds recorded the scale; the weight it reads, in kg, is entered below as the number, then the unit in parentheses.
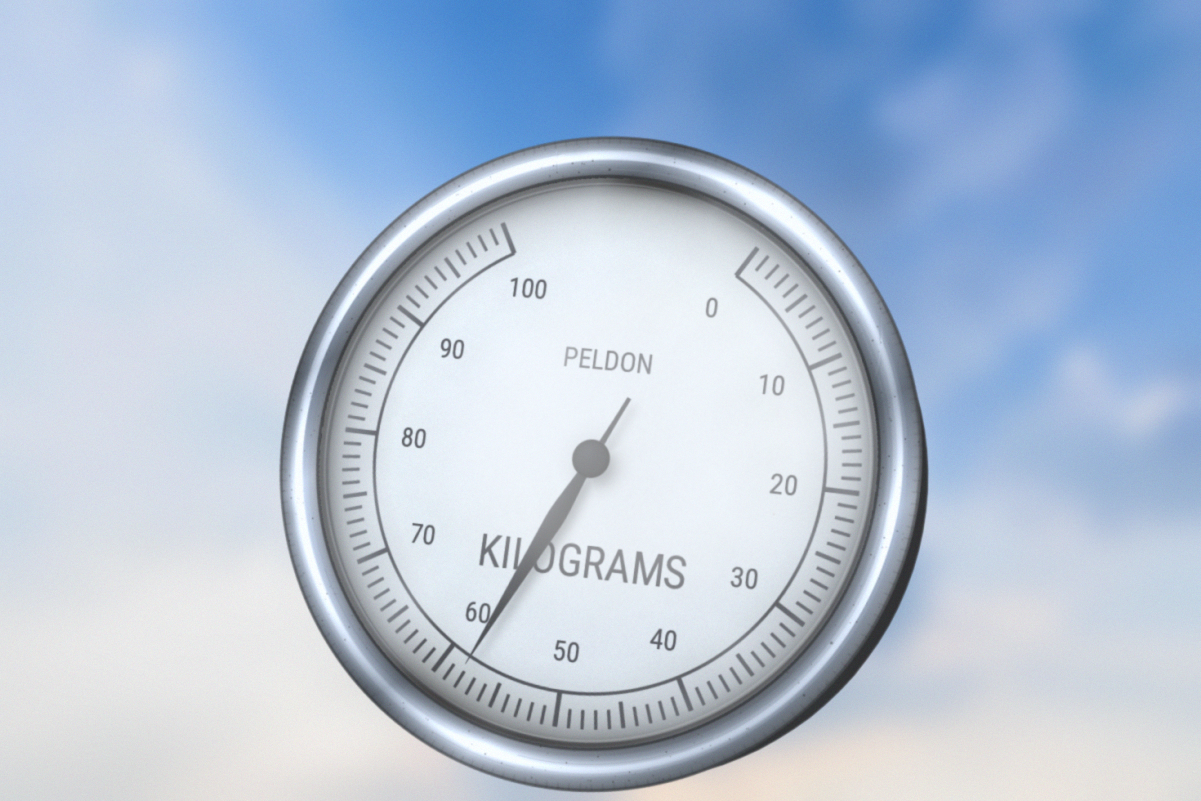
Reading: 58 (kg)
